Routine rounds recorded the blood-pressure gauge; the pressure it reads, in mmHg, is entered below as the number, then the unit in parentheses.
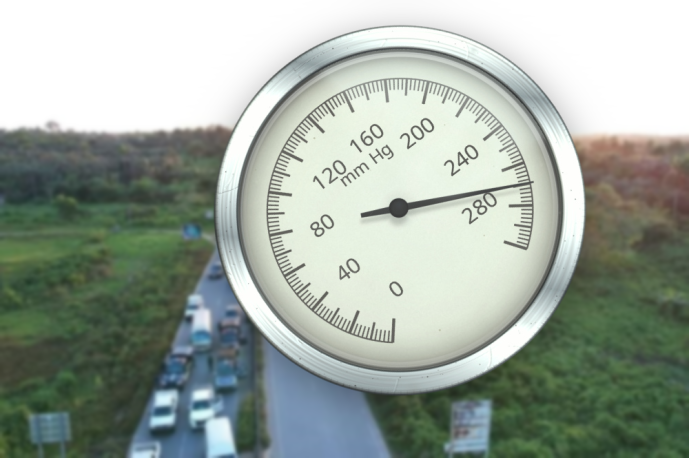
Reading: 270 (mmHg)
